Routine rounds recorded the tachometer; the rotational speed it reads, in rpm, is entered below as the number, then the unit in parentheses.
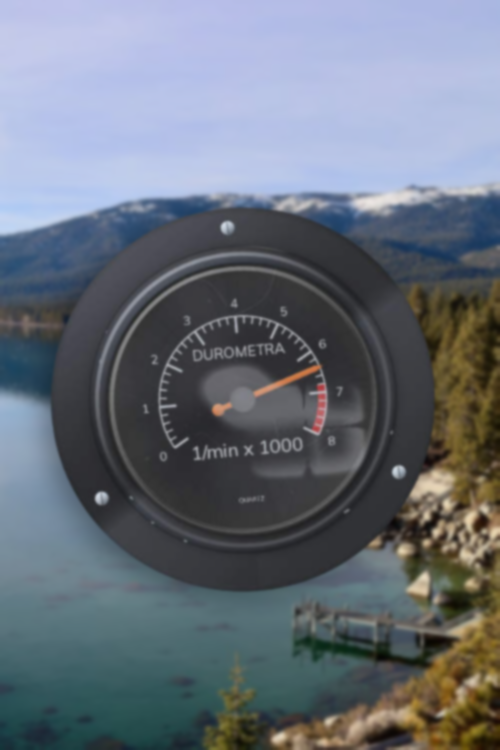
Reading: 6400 (rpm)
